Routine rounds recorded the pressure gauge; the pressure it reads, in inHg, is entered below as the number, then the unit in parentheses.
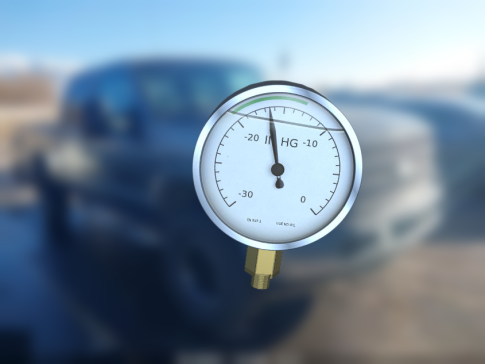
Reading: -16.5 (inHg)
